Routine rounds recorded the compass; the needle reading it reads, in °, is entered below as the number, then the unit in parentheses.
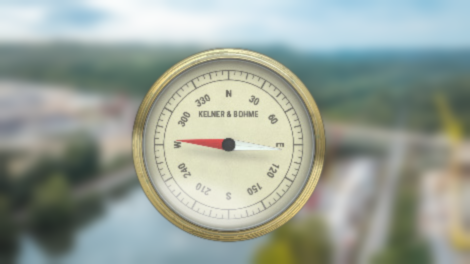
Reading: 275 (°)
